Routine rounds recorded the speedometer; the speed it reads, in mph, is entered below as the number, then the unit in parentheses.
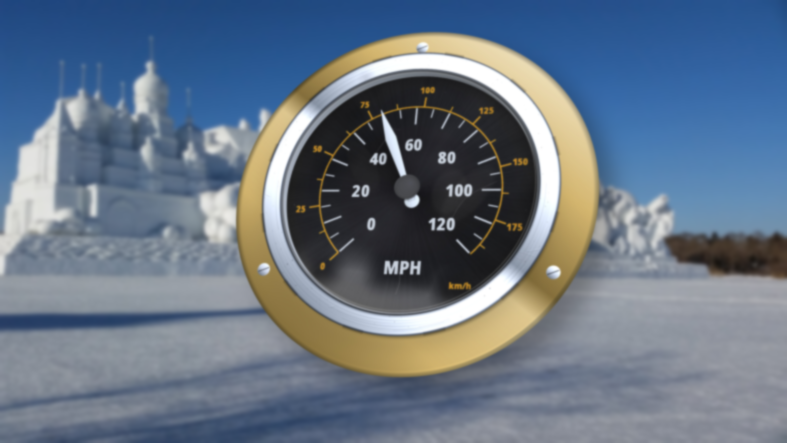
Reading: 50 (mph)
